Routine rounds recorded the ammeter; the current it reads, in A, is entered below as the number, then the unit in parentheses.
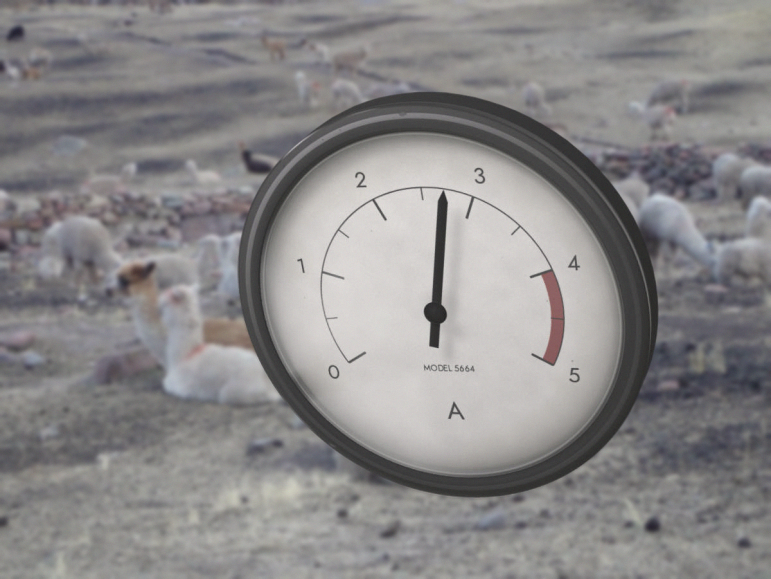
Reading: 2.75 (A)
